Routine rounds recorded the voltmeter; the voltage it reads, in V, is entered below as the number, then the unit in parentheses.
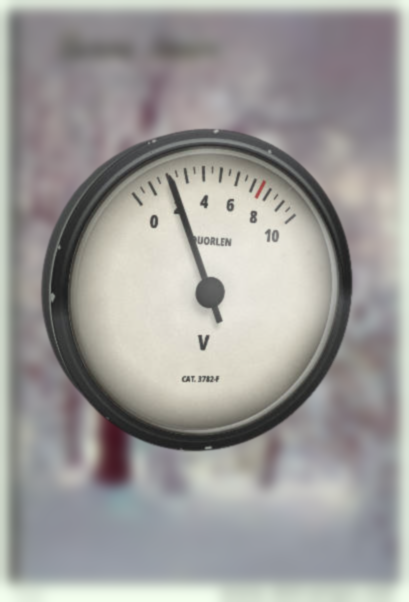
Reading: 2 (V)
